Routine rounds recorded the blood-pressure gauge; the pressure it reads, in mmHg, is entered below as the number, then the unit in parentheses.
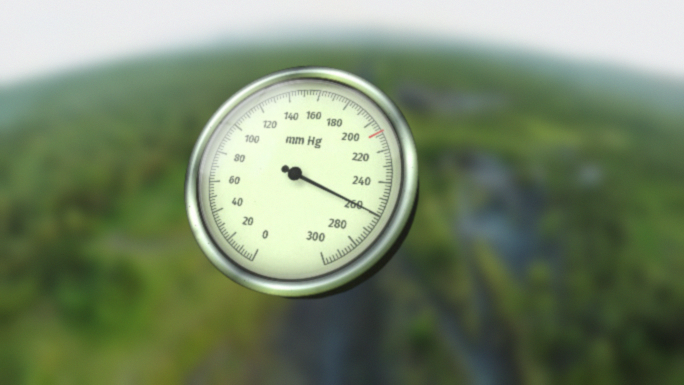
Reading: 260 (mmHg)
